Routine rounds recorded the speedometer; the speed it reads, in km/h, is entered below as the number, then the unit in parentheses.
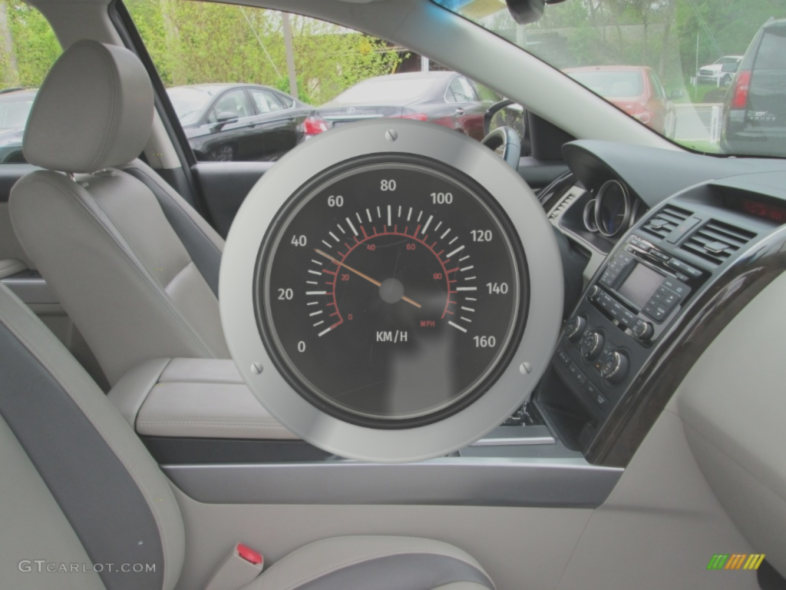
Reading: 40 (km/h)
